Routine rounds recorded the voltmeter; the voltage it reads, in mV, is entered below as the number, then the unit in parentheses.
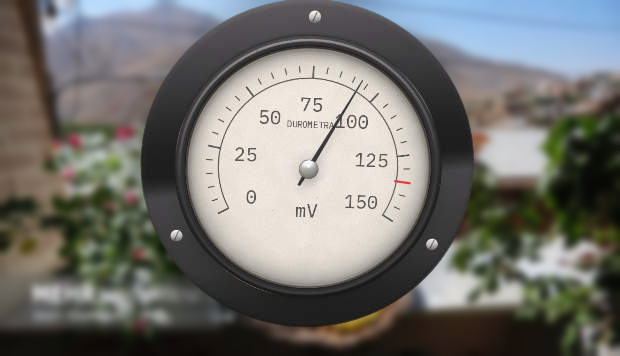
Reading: 92.5 (mV)
